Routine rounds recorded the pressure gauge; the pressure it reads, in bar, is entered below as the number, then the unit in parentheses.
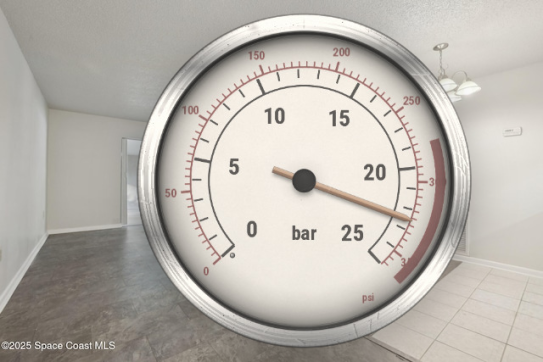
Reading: 22.5 (bar)
